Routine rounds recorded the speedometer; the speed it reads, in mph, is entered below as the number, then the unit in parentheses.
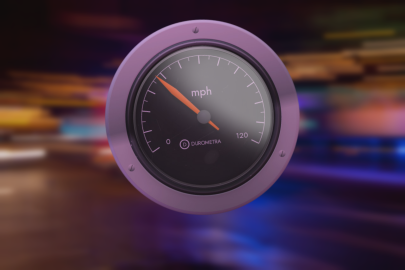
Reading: 37.5 (mph)
